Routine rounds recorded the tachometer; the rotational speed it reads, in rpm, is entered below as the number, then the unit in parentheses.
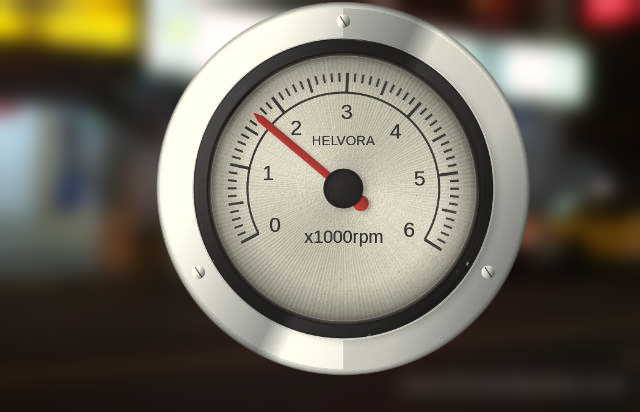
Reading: 1700 (rpm)
